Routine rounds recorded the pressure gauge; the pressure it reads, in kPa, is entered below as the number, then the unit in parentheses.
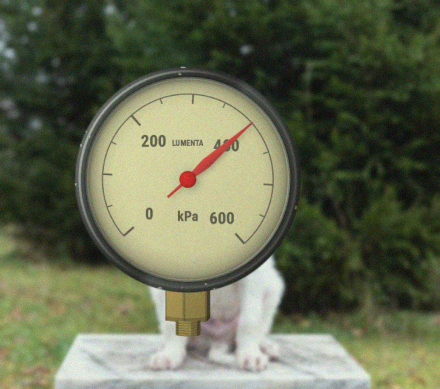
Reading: 400 (kPa)
